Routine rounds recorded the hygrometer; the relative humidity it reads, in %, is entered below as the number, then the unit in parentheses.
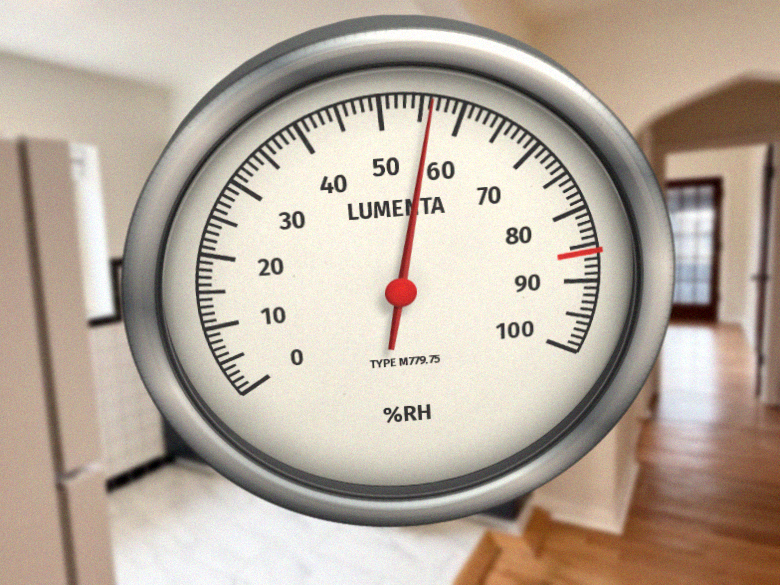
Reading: 56 (%)
